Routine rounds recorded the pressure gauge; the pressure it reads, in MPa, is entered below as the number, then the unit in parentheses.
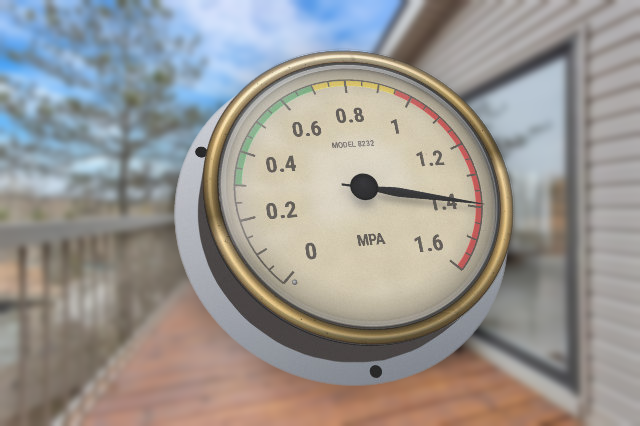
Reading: 1.4 (MPa)
